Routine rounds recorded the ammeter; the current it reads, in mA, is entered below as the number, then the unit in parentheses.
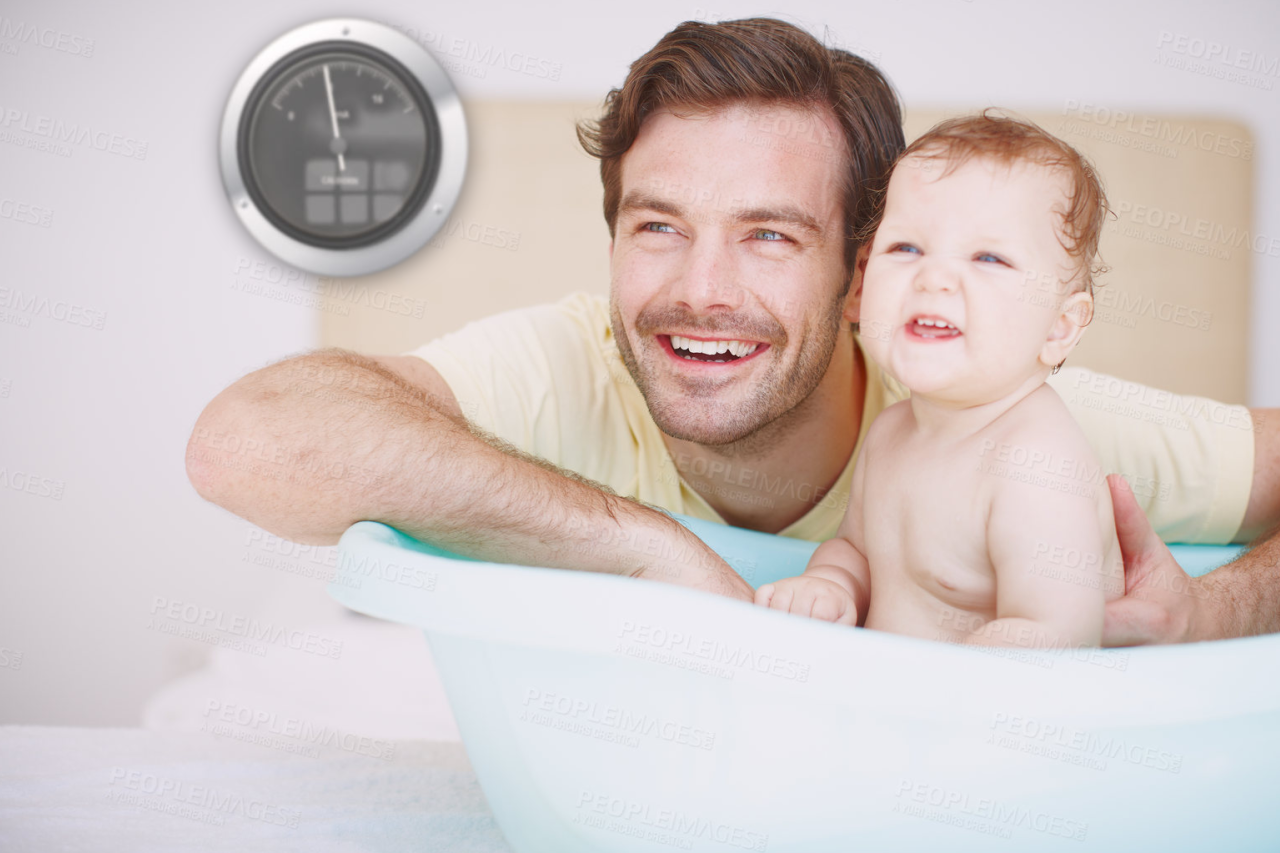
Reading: 8 (mA)
